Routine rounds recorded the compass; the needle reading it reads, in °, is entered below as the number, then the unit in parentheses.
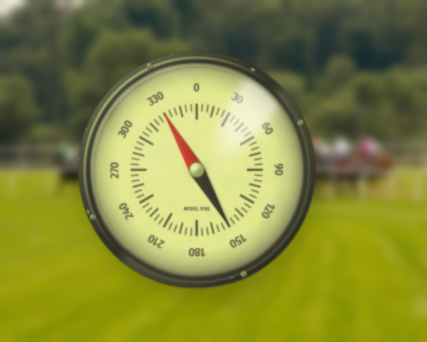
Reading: 330 (°)
